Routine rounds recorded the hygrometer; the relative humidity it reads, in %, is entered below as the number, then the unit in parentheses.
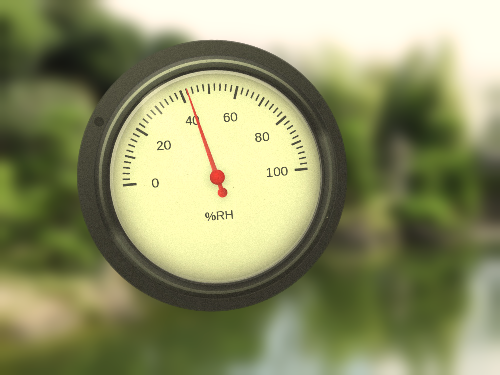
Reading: 42 (%)
